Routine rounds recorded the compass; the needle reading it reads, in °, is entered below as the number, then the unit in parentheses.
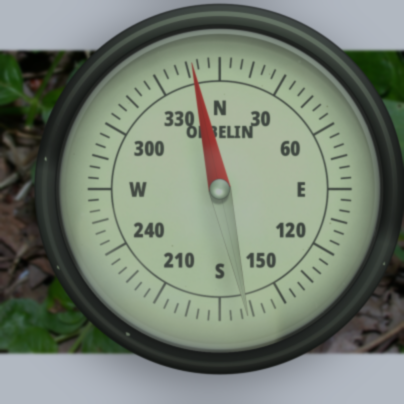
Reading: 347.5 (°)
